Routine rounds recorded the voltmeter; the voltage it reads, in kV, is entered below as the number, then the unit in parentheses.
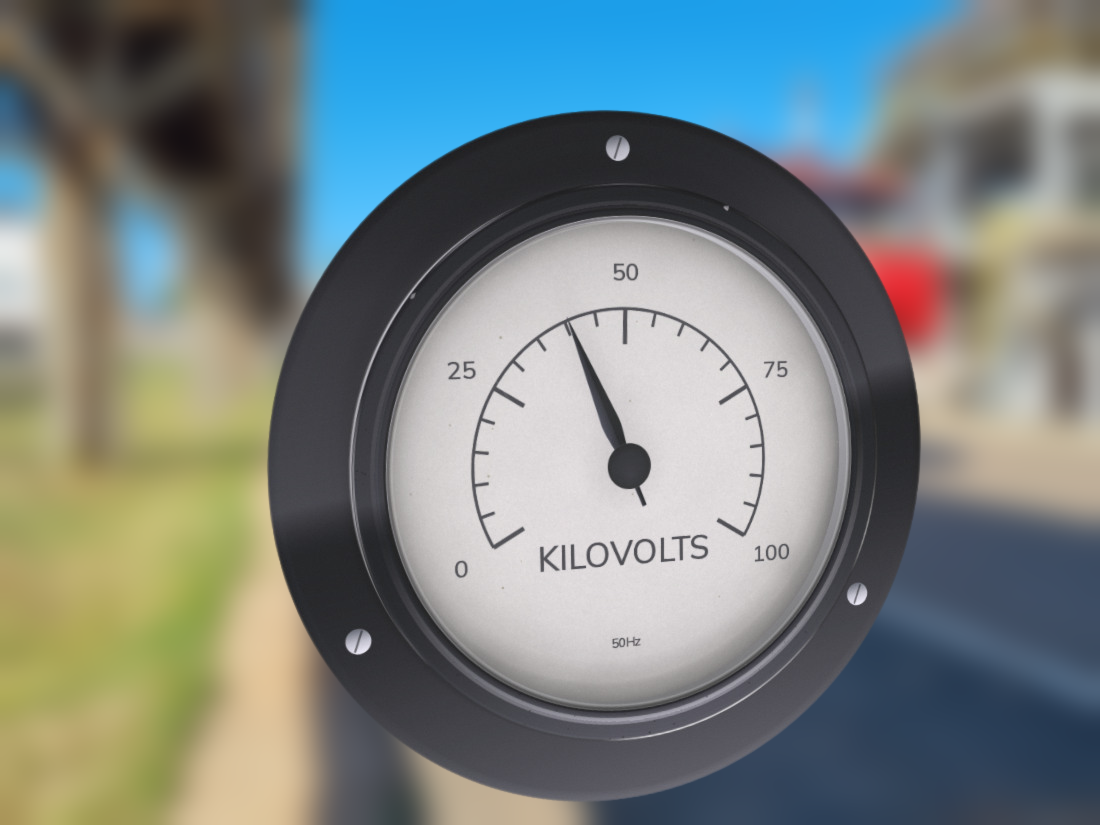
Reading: 40 (kV)
